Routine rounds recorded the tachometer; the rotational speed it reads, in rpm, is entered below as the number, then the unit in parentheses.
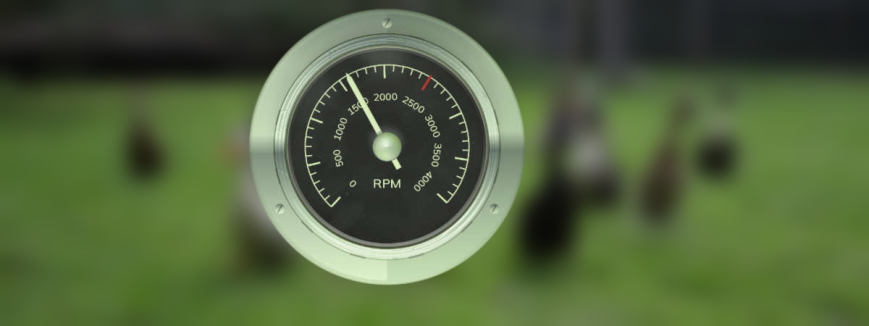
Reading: 1600 (rpm)
